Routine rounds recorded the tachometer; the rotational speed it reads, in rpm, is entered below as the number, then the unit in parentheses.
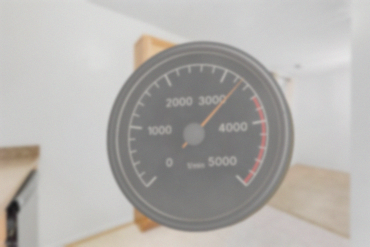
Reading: 3300 (rpm)
